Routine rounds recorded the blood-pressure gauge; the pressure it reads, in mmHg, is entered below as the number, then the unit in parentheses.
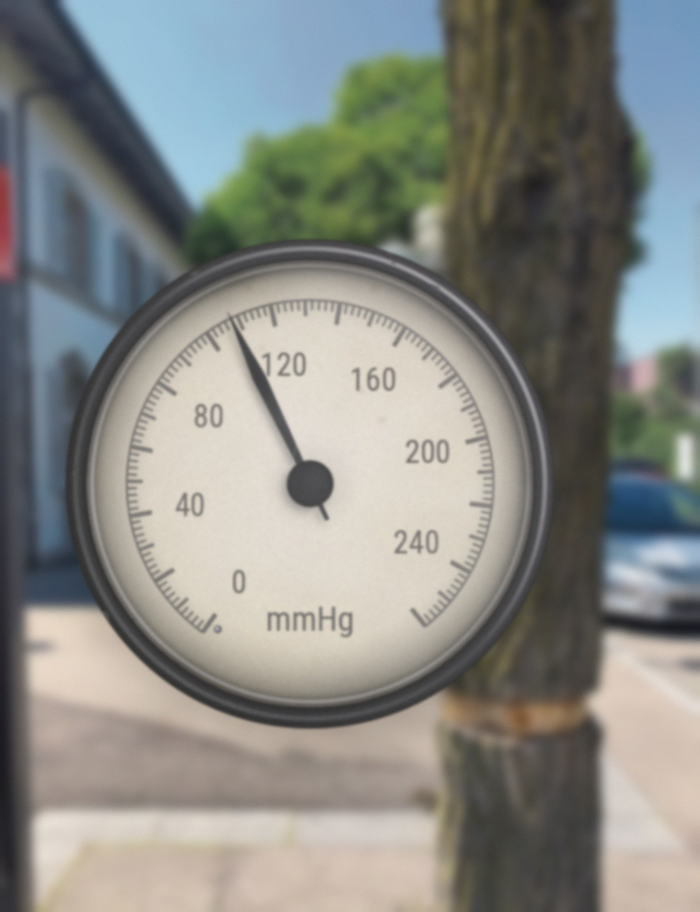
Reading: 108 (mmHg)
